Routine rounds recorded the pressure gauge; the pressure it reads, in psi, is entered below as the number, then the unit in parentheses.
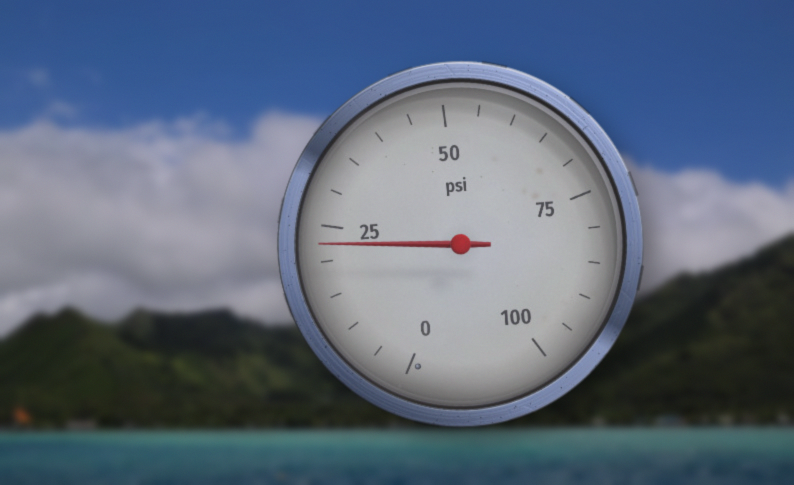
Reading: 22.5 (psi)
